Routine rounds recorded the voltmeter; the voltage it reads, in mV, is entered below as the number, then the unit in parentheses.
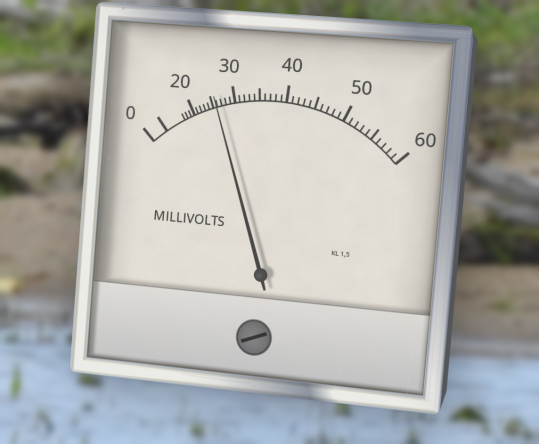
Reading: 26 (mV)
